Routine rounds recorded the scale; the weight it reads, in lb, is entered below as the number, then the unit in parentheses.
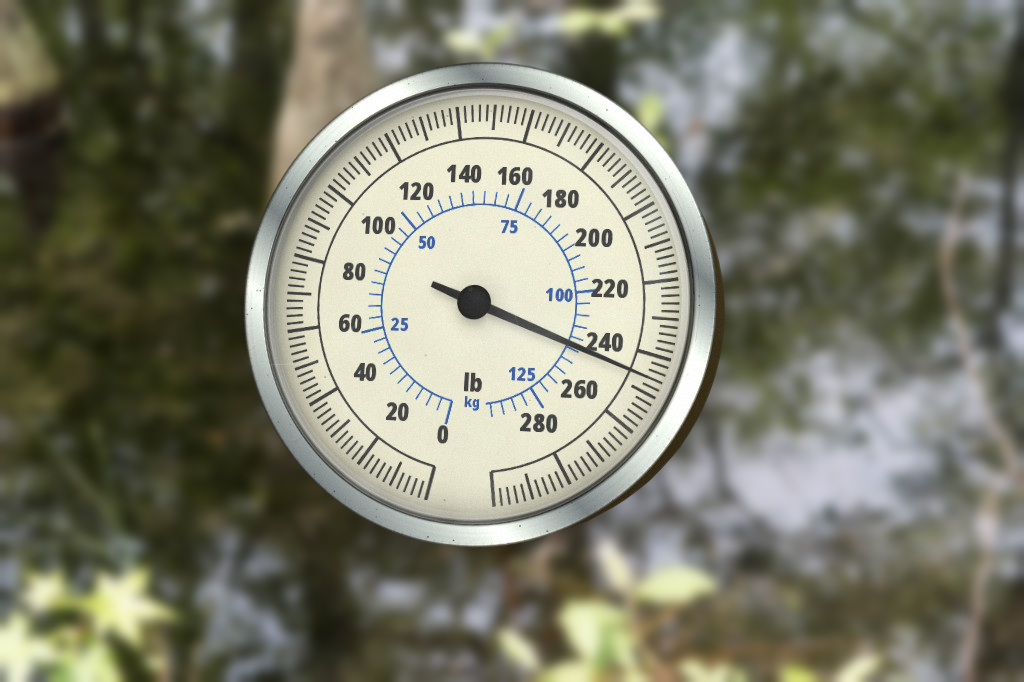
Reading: 246 (lb)
